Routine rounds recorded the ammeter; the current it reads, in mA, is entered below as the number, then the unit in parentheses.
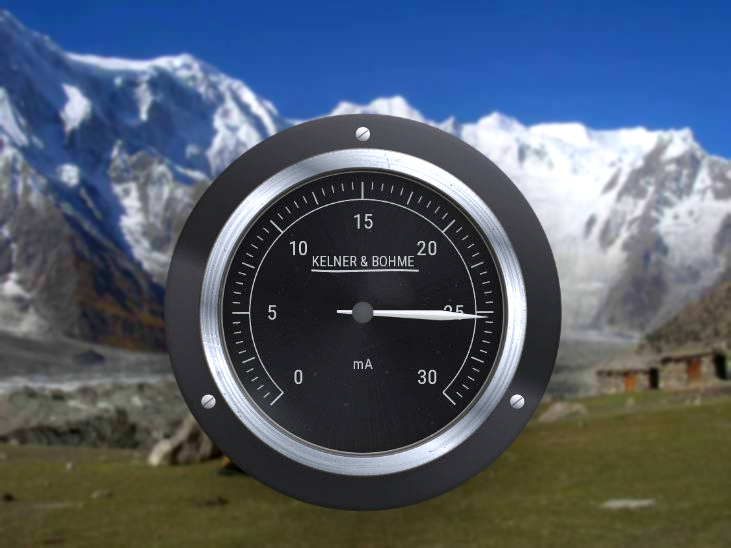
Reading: 25.25 (mA)
